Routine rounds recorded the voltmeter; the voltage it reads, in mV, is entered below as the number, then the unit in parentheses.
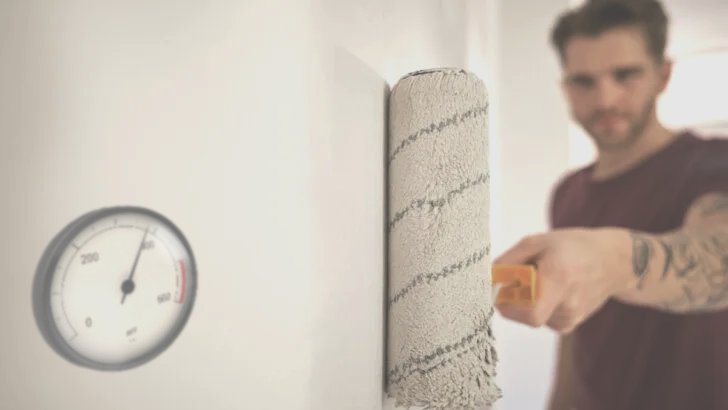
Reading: 375 (mV)
